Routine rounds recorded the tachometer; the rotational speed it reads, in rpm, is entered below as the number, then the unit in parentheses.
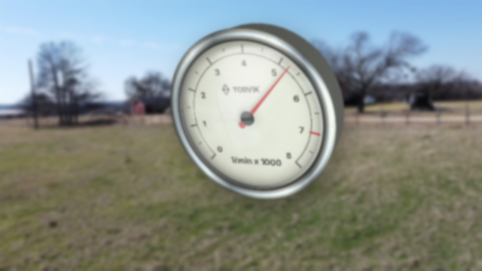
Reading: 5250 (rpm)
